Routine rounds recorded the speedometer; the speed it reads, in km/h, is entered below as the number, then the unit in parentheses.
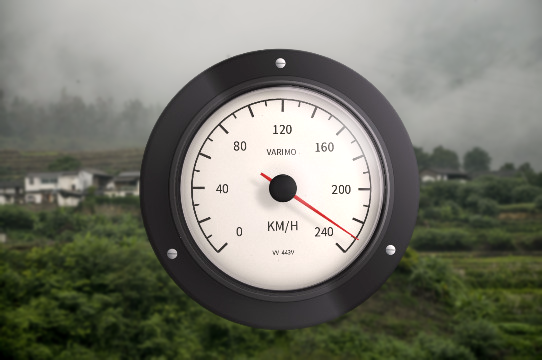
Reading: 230 (km/h)
